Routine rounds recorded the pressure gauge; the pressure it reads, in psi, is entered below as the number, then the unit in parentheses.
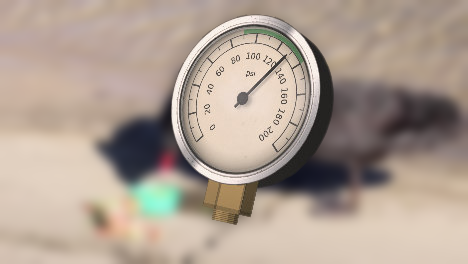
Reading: 130 (psi)
